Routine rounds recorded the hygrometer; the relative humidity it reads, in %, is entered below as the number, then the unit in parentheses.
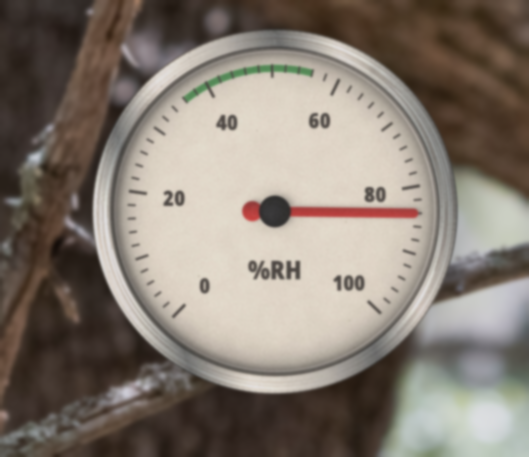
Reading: 84 (%)
